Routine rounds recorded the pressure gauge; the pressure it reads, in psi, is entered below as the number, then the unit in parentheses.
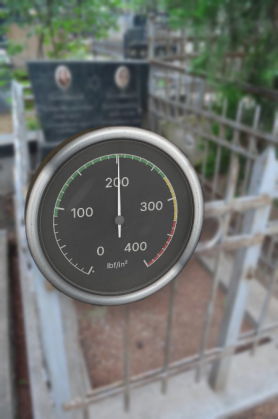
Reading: 200 (psi)
